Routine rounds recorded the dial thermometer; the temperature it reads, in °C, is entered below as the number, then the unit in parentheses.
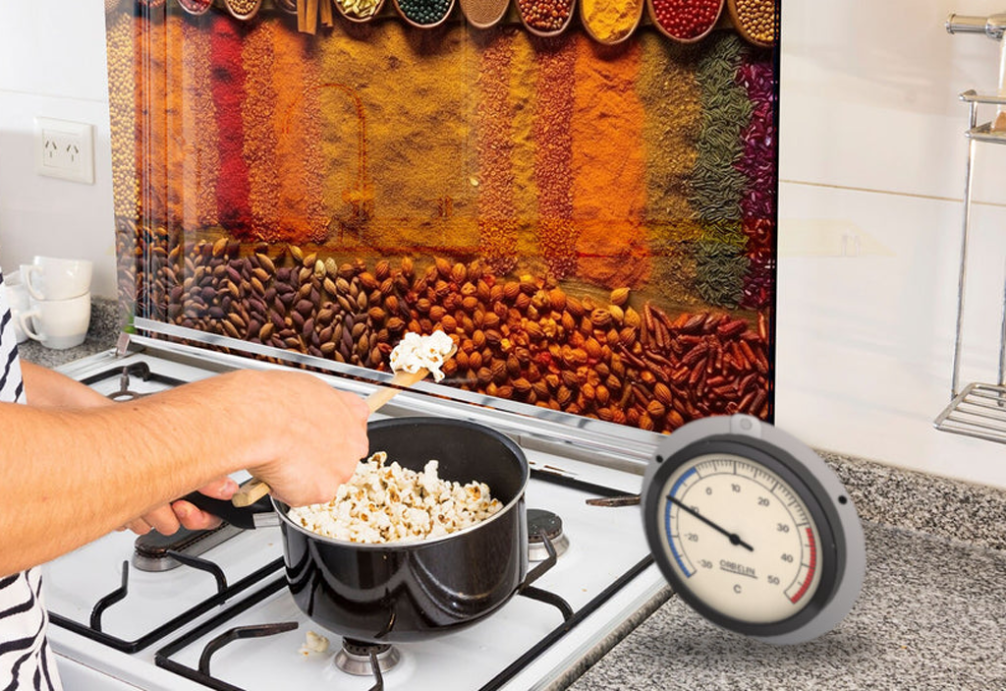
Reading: -10 (°C)
